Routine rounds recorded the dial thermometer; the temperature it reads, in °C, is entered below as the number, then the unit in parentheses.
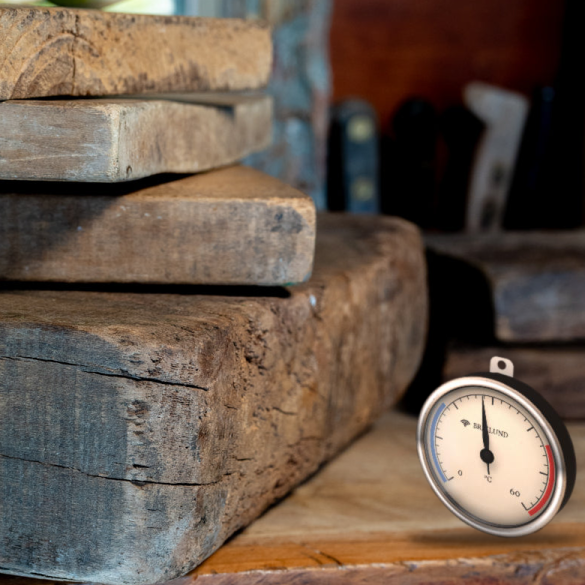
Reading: 28 (°C)
